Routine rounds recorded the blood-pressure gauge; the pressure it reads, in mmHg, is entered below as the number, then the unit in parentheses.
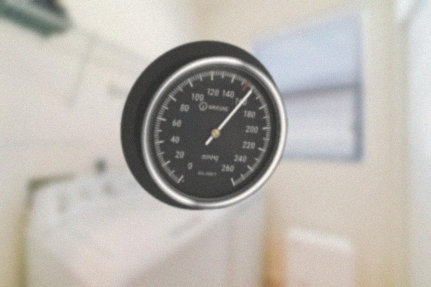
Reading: 160 (mmHg)
